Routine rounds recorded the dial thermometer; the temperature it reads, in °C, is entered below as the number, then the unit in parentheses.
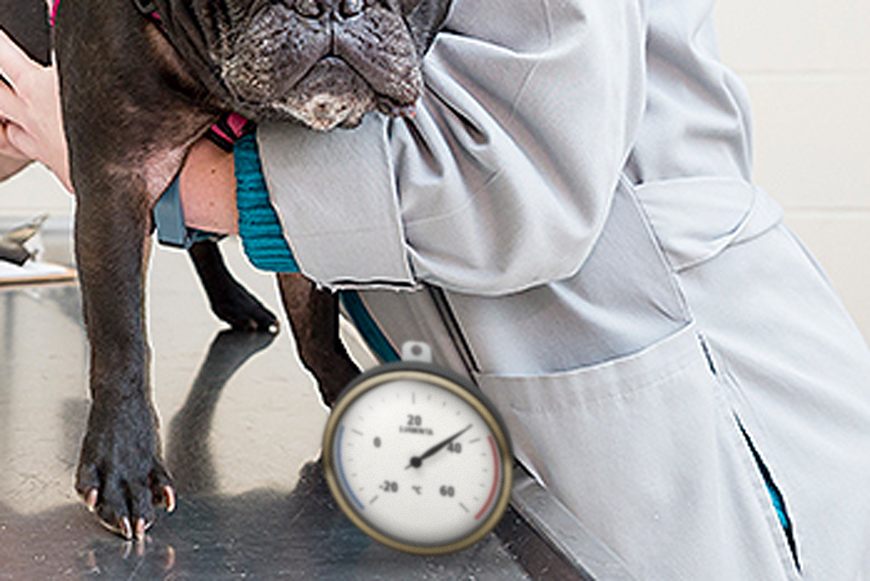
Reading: 36 (°C)
